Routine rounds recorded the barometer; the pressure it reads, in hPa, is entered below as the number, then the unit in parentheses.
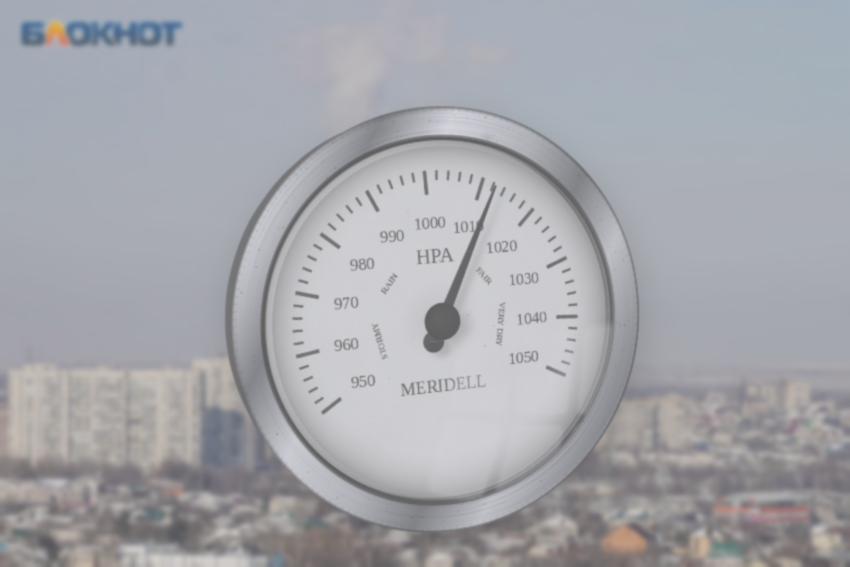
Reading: 1012 (hPa)
